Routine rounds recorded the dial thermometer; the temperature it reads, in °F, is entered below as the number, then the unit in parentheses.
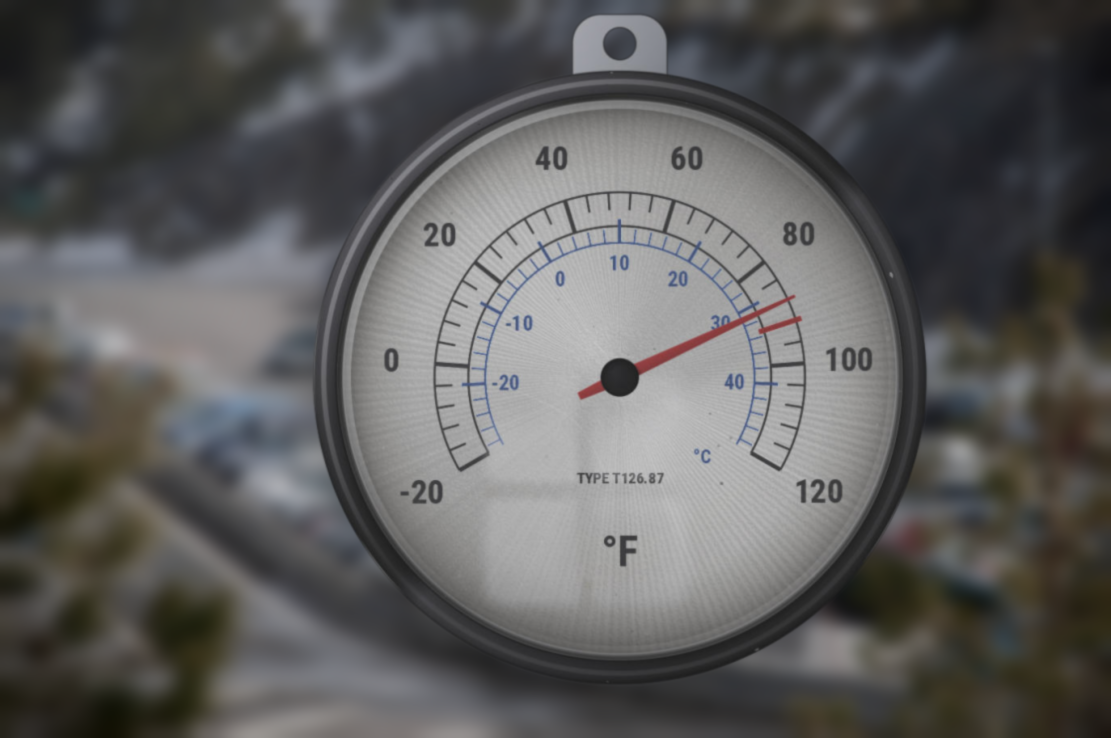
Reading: 88 (°F)
